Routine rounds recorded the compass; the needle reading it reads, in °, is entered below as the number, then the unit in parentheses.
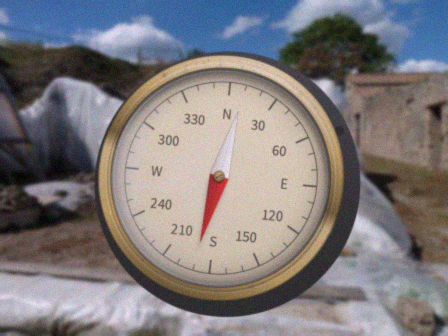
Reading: 190 (°)
